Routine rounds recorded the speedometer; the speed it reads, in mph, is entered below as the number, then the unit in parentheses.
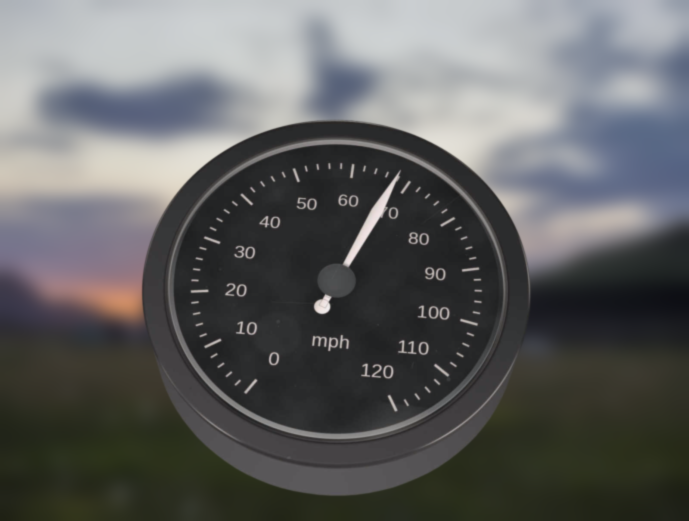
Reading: 68 (mph)
